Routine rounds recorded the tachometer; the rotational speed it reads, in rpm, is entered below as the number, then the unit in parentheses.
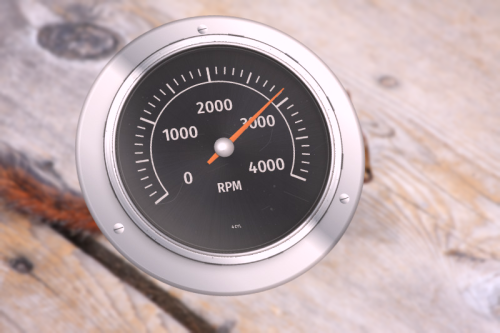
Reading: 2900 (rpm)
